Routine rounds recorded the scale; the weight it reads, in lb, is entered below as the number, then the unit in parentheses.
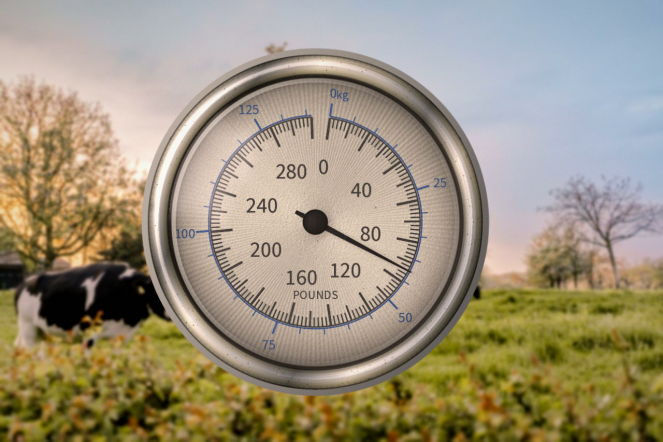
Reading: 94 (lb)
